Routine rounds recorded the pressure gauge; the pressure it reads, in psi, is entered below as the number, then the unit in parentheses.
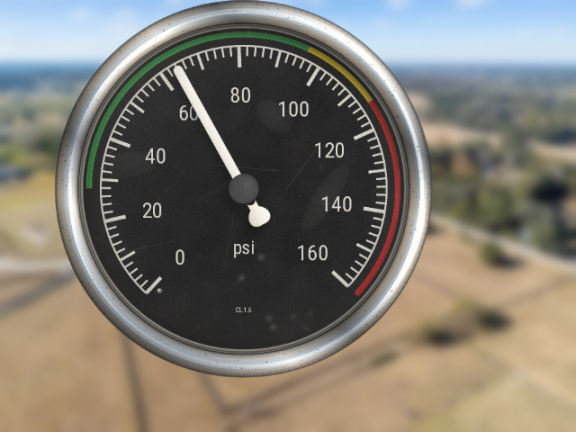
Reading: 64 (psi)
